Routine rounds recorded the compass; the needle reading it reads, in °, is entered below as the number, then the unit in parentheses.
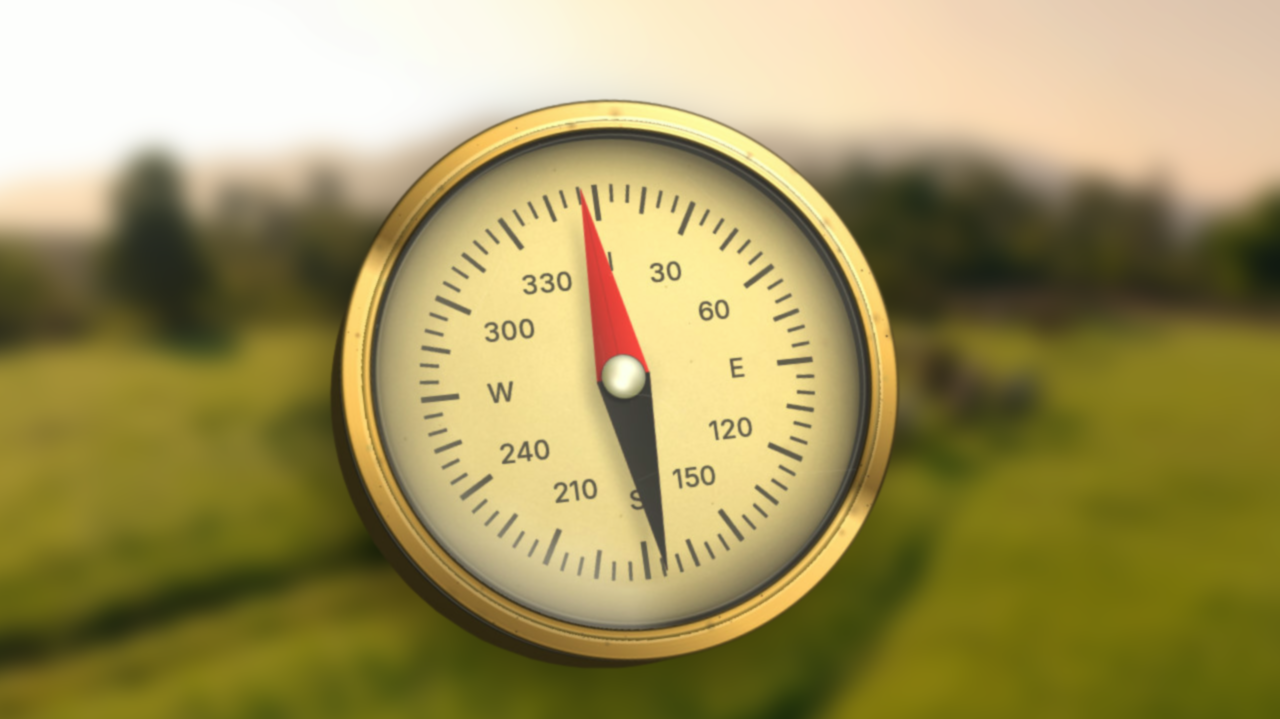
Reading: 355 (°)
